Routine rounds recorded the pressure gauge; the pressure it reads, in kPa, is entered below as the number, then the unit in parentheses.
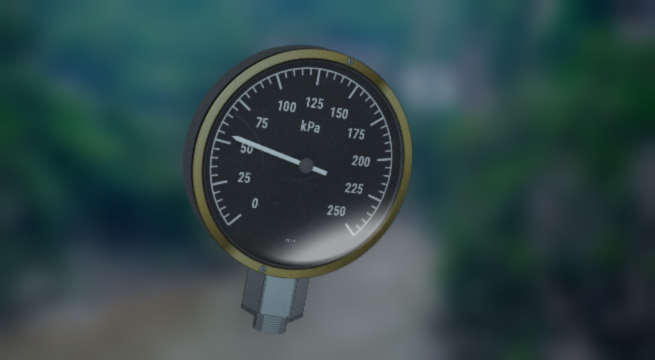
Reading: 55 (kPa)
